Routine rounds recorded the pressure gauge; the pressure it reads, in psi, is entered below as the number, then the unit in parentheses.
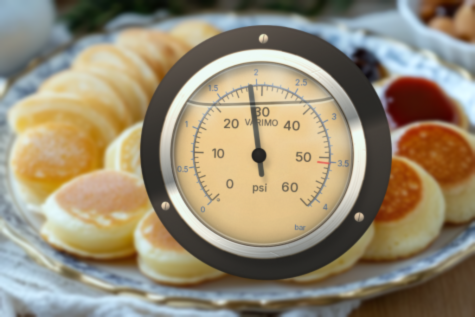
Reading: 28 (psi)
